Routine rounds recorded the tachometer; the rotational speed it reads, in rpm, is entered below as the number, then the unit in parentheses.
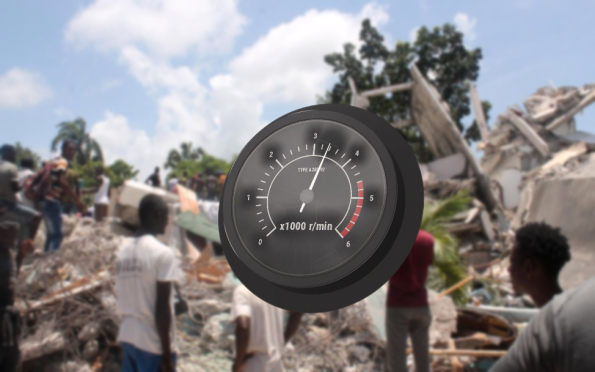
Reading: 3400 (rpm)
